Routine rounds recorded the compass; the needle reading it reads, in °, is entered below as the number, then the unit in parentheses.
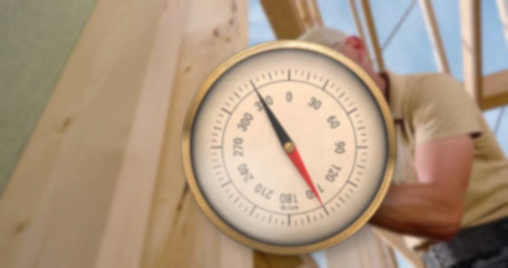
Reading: 150 (°)
